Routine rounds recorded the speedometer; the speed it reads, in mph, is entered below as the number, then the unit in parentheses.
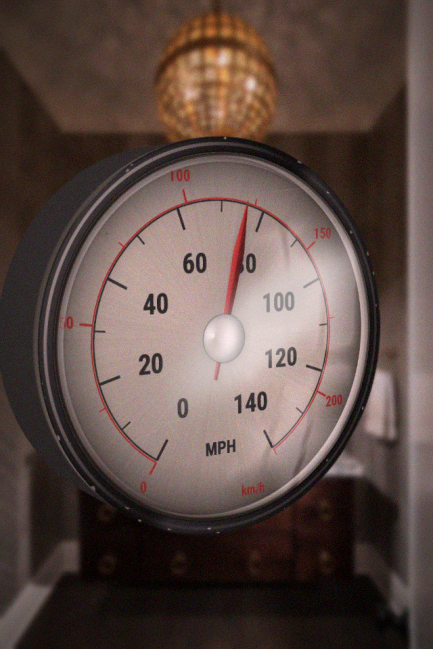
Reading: 75 (mph)
